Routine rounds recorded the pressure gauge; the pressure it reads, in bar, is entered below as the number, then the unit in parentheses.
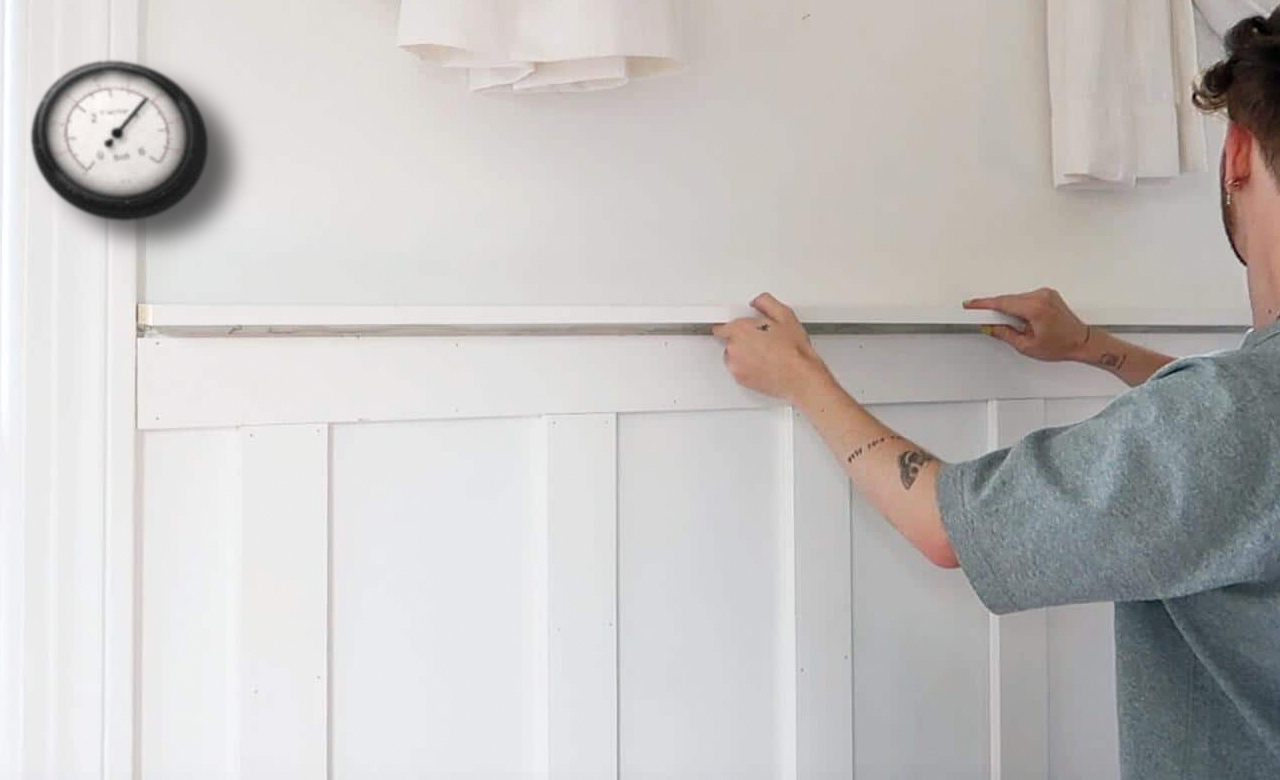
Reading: 4 (bar)
